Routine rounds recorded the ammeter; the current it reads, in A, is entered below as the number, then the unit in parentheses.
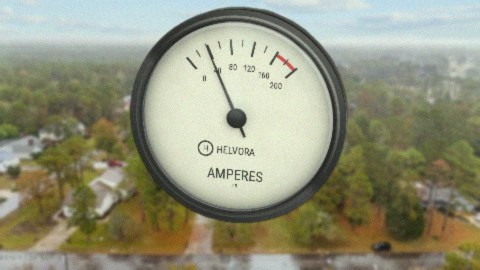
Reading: 40 (A)
